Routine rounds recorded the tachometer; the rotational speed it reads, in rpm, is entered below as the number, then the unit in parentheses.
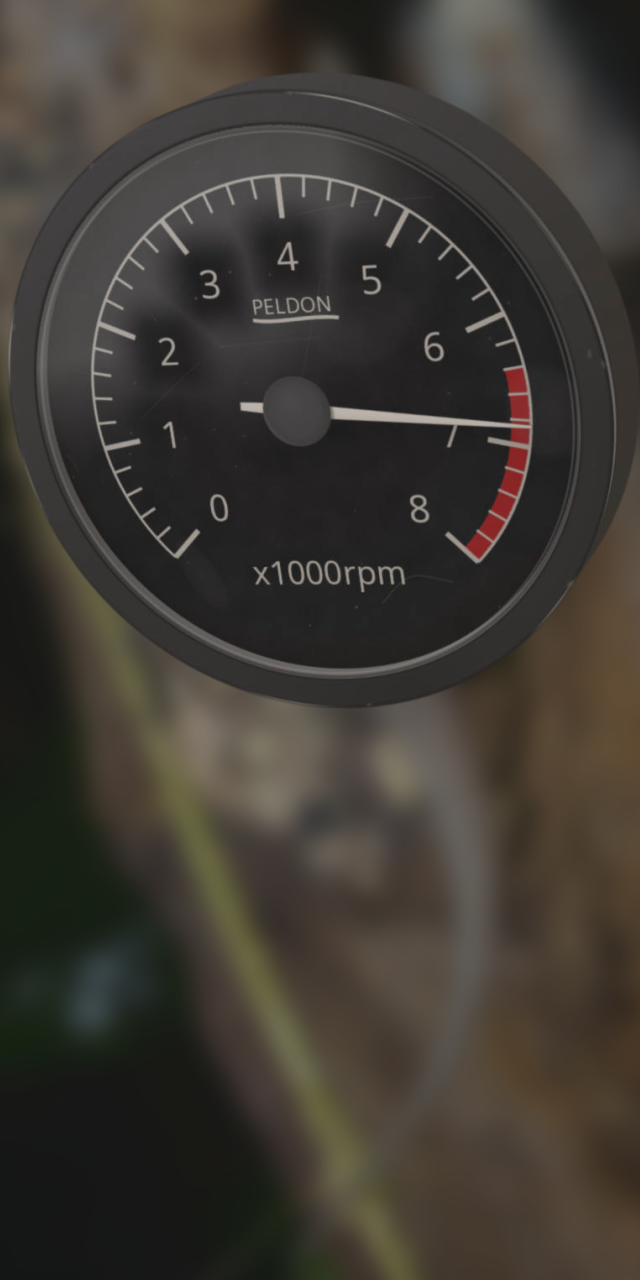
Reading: 6800 (rpm)
